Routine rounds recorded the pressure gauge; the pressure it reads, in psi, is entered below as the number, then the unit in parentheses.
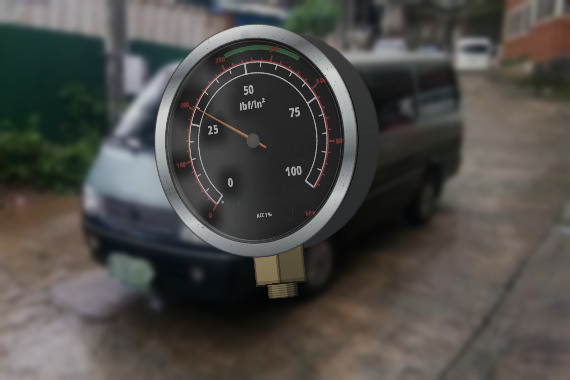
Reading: 30 (psi)
